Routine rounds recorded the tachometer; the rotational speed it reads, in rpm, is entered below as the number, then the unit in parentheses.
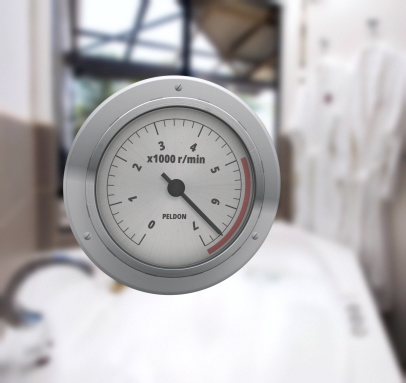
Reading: 6600 (rpm)
